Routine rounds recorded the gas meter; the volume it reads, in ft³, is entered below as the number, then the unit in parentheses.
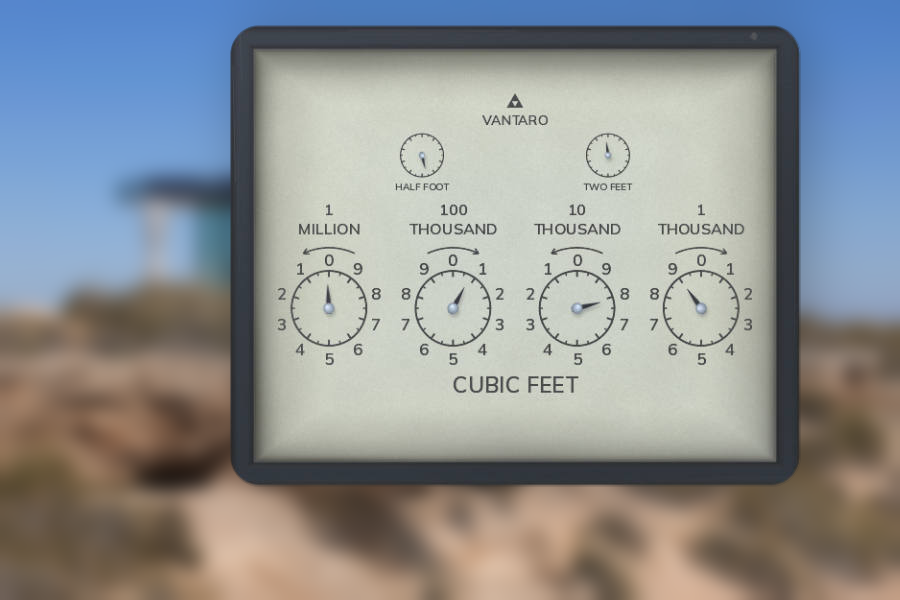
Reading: 7900 (ft³)
